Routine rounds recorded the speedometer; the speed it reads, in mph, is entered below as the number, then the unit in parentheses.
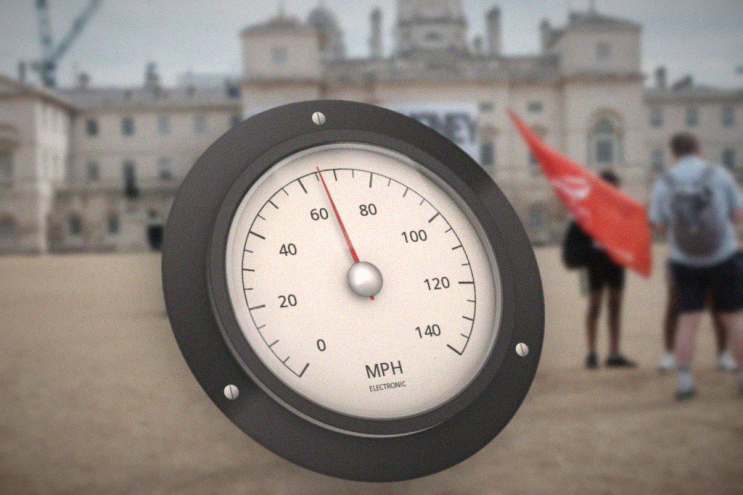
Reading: 65 (mph)
